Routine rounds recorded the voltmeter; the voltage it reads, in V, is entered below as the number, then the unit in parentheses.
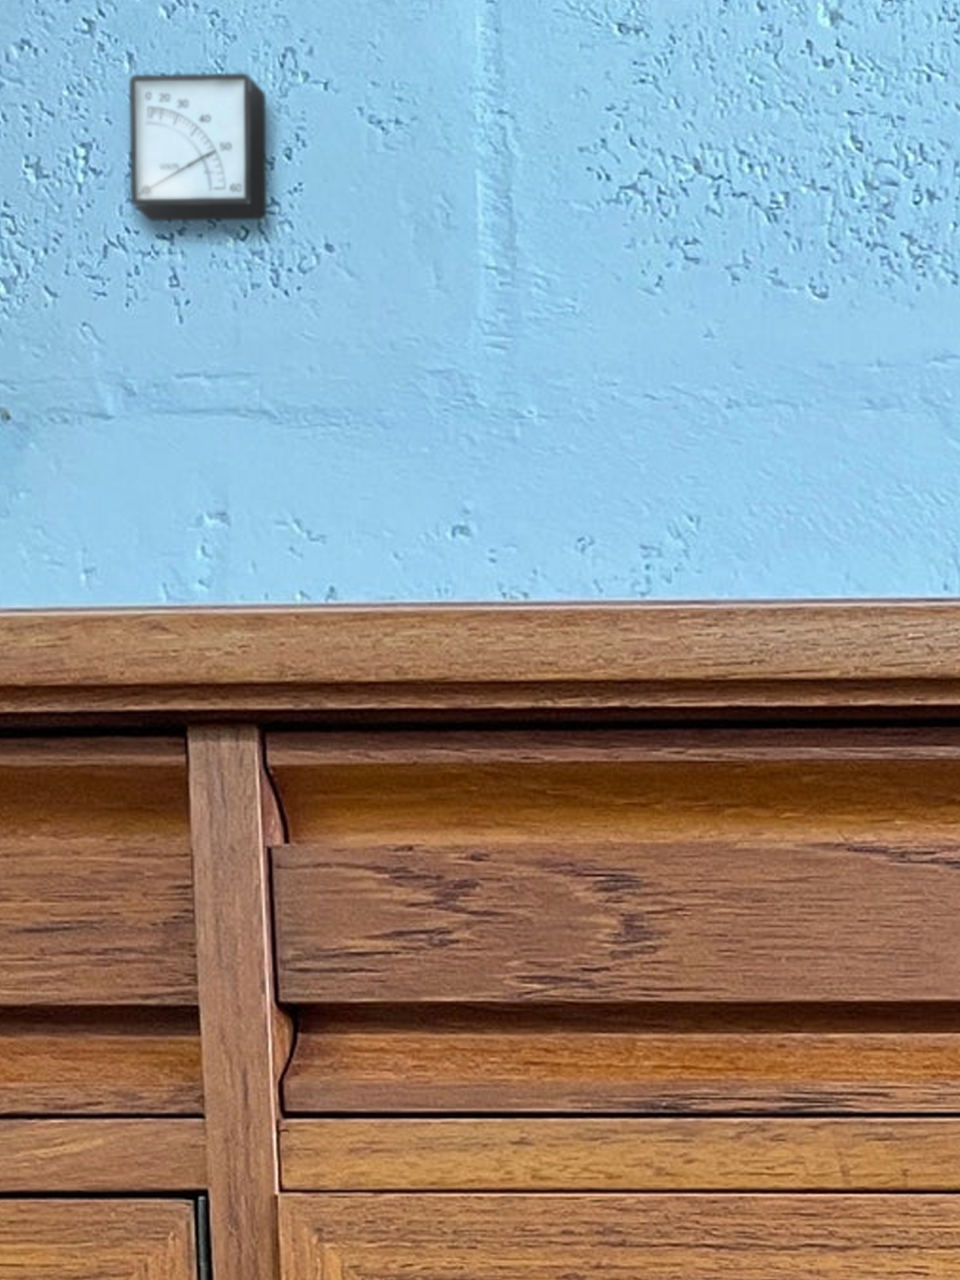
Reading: 50 (V)
